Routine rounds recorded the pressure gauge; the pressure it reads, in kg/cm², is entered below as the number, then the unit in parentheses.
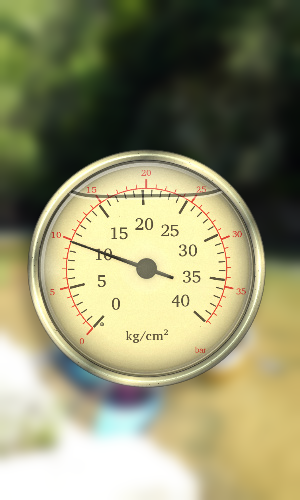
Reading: 10 (kg/cm²)
